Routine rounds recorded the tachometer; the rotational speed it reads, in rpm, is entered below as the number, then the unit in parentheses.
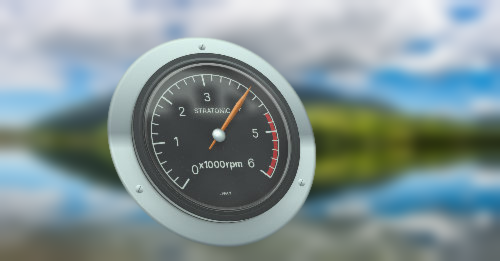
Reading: 4000 (rpm)
